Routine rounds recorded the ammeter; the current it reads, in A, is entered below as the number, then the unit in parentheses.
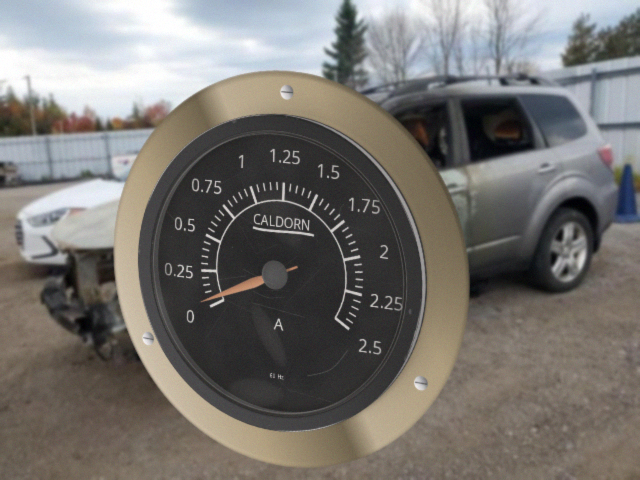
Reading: 0.05 (A)
